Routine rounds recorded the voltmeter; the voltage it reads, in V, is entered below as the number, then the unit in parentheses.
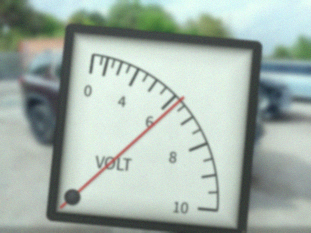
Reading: 6.25 (V)
